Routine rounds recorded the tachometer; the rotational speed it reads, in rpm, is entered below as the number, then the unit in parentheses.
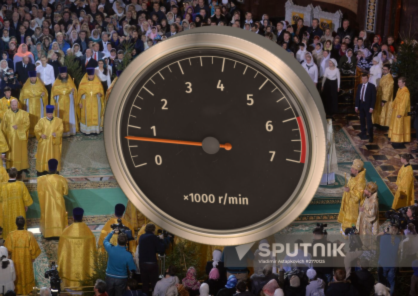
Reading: 750 (rpm)
